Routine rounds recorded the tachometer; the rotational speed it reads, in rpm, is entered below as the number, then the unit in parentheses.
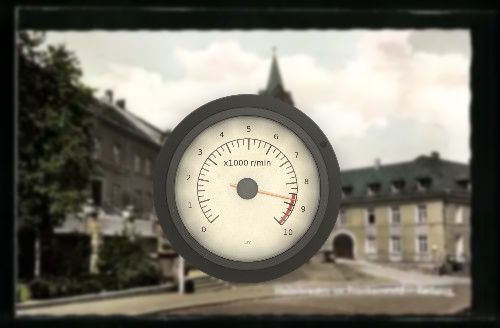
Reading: 8750 (rpm)
